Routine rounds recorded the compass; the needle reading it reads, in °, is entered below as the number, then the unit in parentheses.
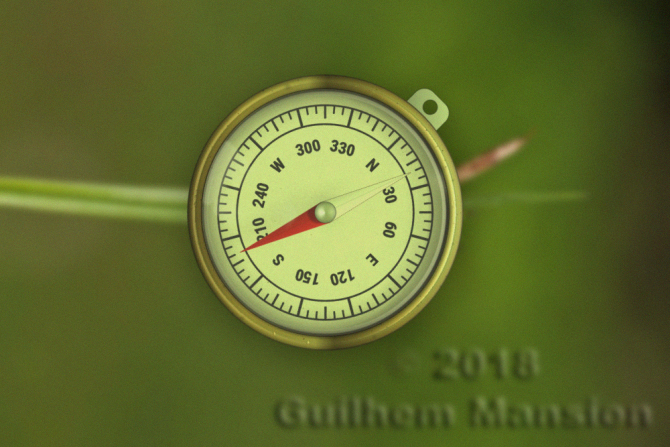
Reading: 200 (°)
